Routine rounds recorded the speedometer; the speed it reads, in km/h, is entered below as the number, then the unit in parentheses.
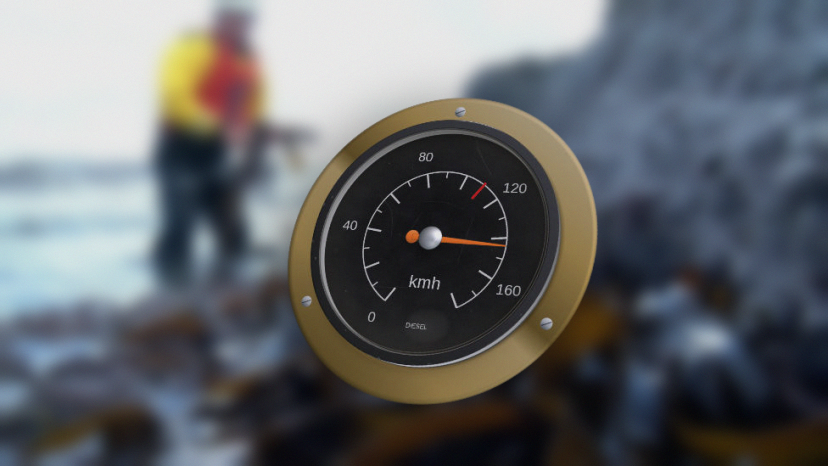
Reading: 145 (km/h)
